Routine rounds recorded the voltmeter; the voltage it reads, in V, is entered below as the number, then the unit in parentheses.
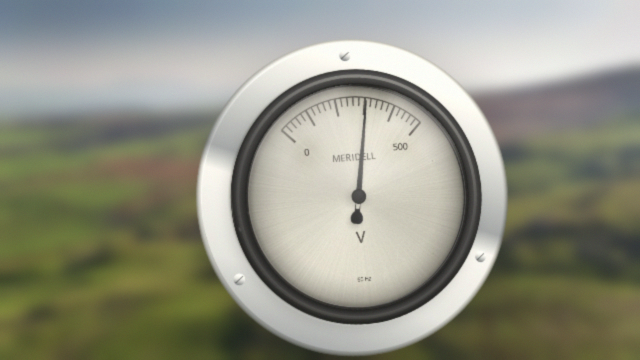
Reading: 300 (V)
